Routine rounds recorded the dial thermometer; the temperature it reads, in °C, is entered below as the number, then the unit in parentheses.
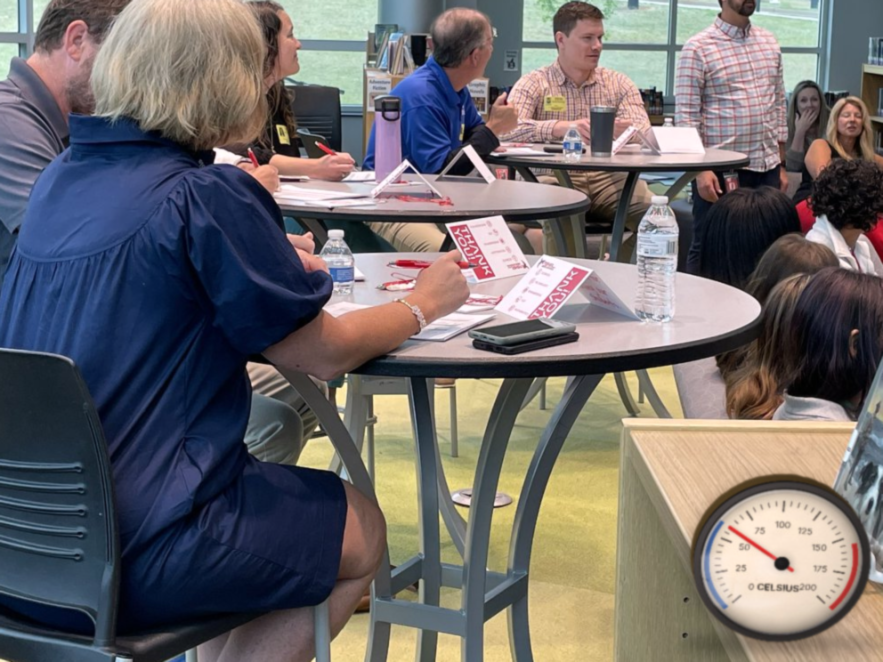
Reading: 60 (°C)
